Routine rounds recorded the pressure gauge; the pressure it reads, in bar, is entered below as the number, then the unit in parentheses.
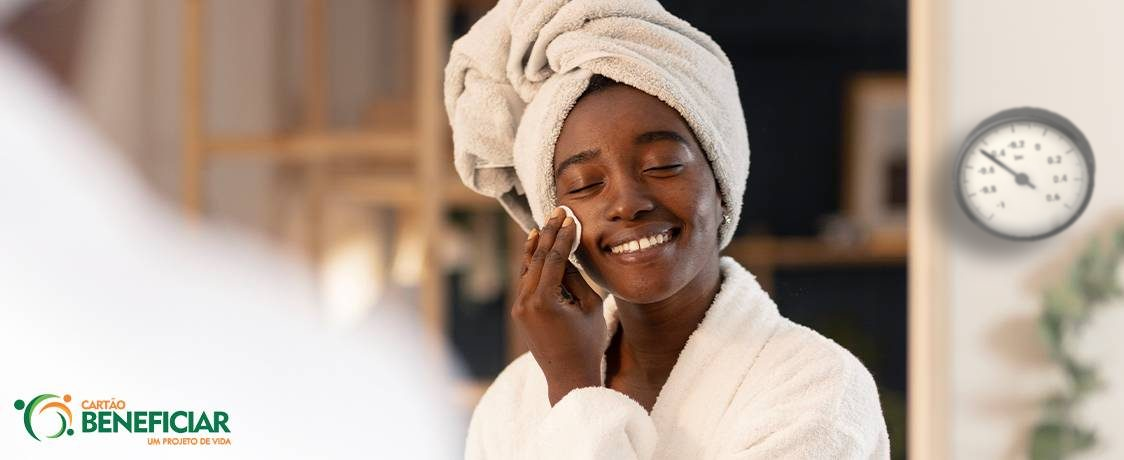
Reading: -0.45 (bar)
